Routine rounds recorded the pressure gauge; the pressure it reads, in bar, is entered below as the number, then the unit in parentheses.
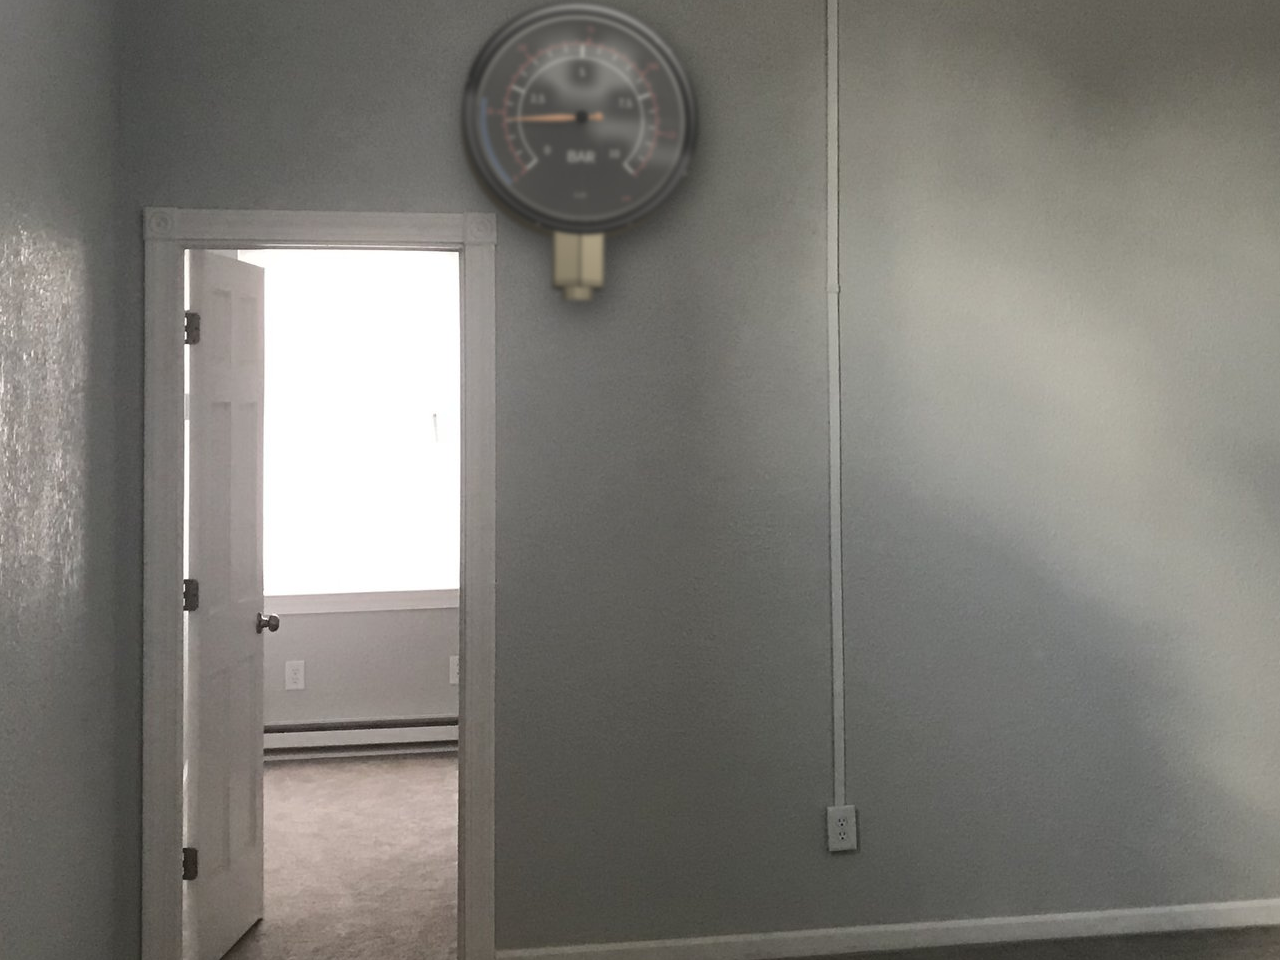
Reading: 1.5 (bar)
